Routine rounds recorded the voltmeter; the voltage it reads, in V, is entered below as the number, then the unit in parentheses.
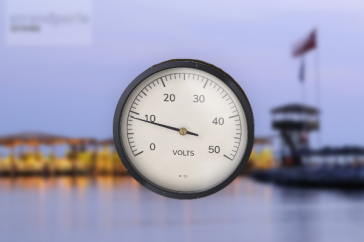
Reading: 9 (V)
